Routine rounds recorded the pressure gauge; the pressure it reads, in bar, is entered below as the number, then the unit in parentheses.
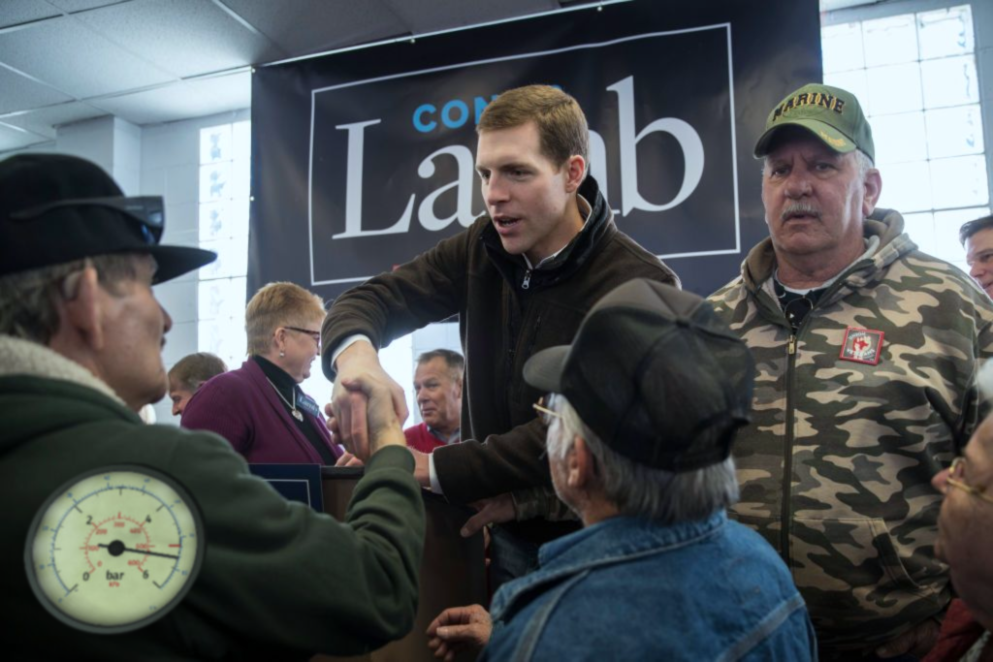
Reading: 5.25 (bar)
